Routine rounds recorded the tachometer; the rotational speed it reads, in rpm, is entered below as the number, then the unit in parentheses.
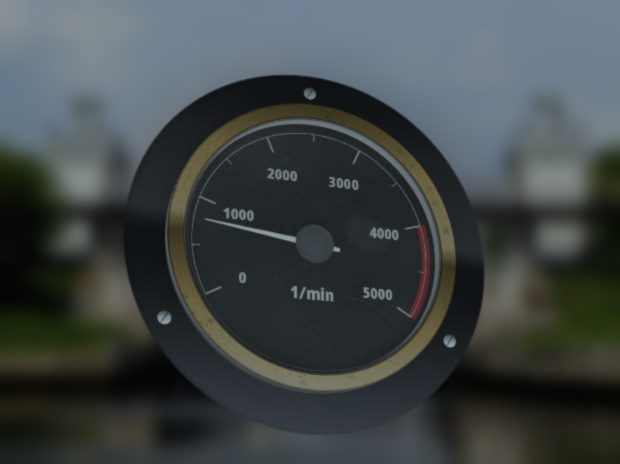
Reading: 750 (rpm)
